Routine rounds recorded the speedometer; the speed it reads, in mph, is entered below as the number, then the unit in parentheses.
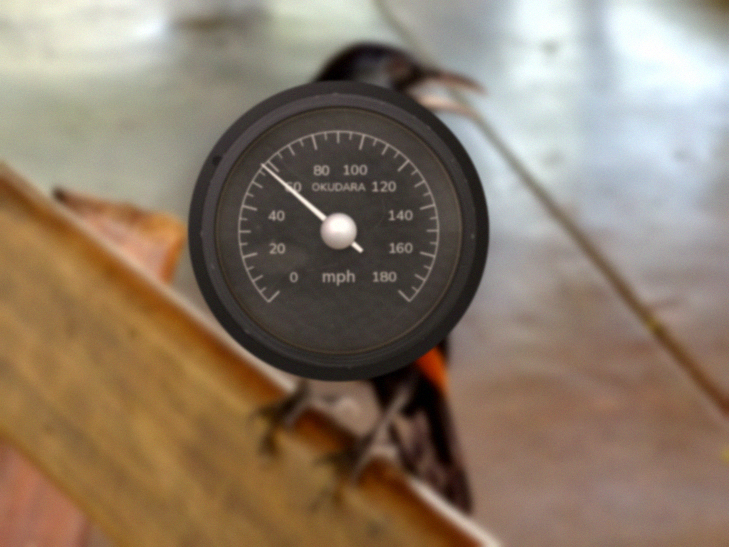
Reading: 57.5 (mph)
